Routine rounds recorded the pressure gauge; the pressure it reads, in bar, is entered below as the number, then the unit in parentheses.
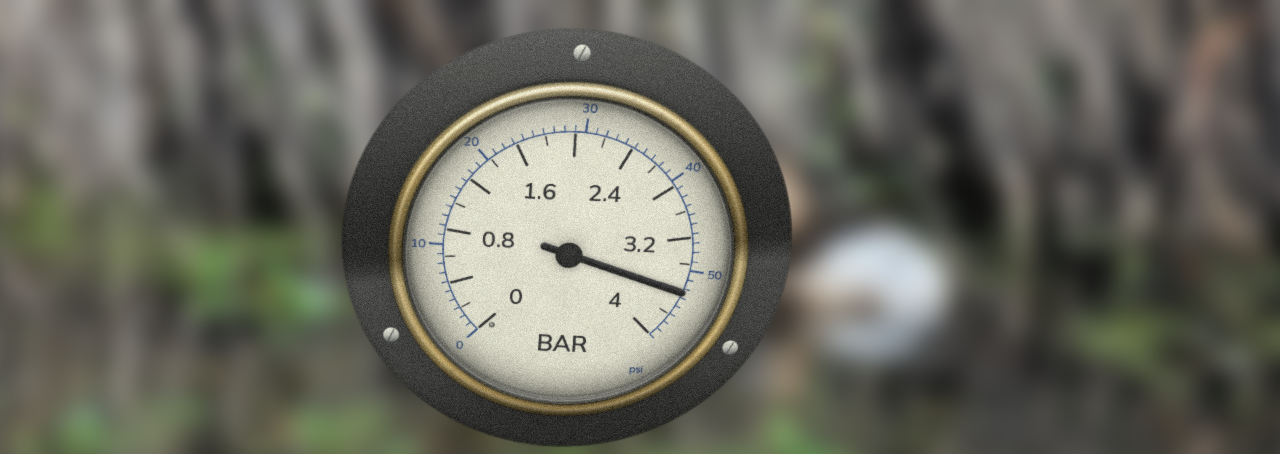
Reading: 3.6 (bar)
